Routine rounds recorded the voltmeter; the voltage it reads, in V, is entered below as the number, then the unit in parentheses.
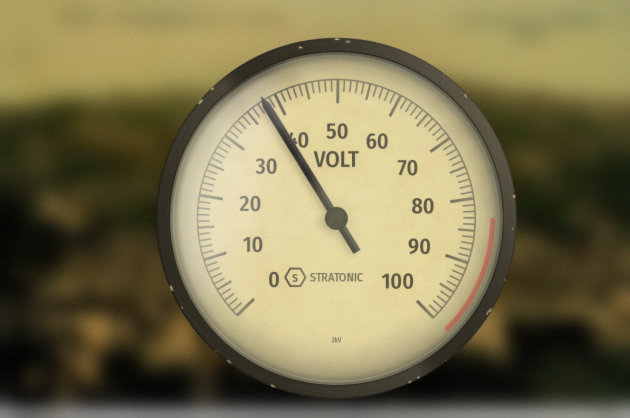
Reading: 38 (V)
